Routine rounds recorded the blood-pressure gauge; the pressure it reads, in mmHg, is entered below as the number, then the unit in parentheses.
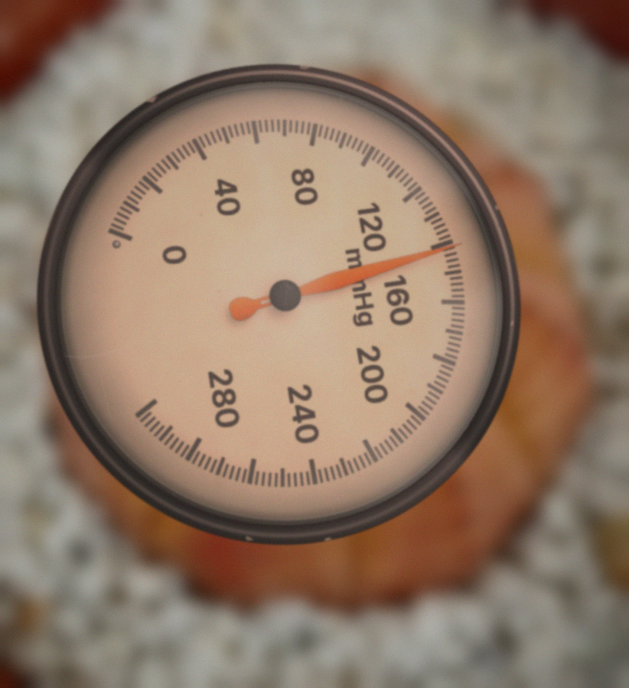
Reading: 142 (mmHg)
